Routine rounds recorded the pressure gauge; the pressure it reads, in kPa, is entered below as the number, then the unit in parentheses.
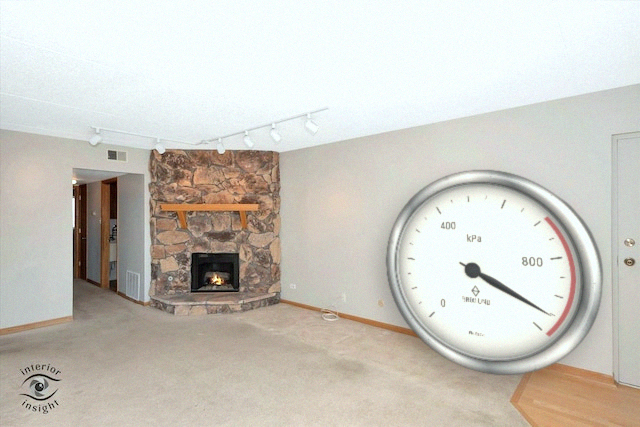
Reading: 950 (kPa)
